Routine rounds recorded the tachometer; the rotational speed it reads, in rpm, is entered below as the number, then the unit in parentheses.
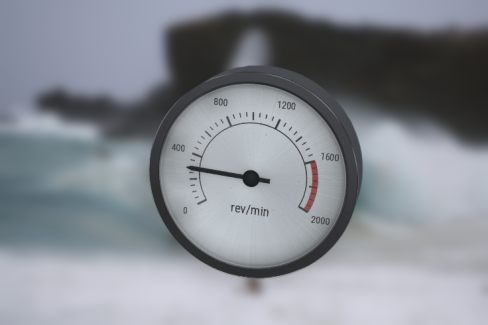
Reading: 300 (rpm)
